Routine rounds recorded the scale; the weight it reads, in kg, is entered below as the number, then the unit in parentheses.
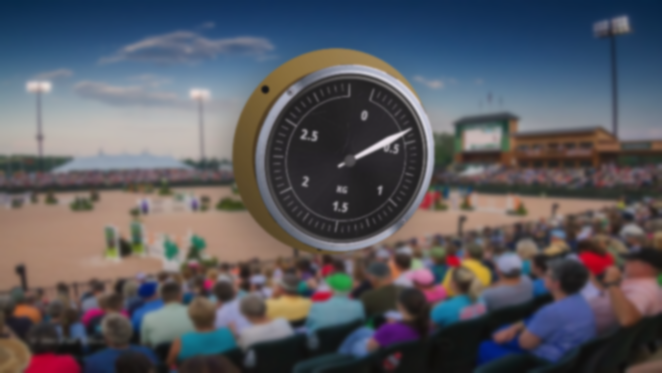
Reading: 0.4 (kg)
